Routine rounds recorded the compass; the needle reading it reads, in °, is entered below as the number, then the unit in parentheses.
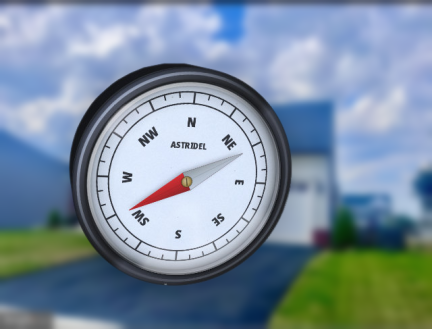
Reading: 240 (°)
